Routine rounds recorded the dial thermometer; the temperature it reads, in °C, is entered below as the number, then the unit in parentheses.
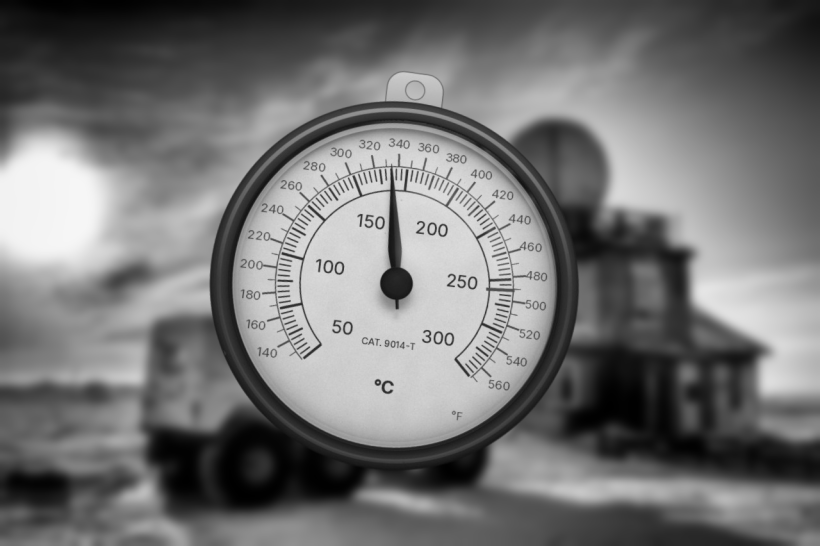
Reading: 167.5 (°C)
